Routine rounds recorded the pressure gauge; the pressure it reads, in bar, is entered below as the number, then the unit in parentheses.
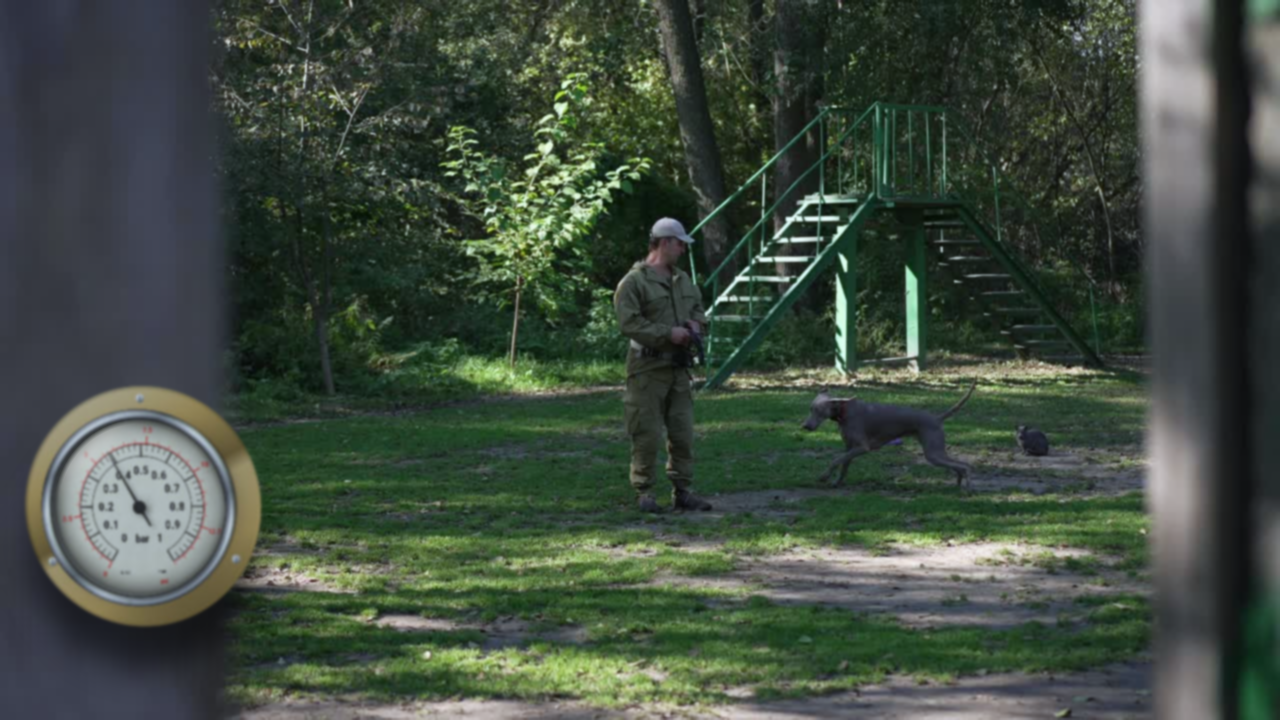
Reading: 0.4 (bar)
